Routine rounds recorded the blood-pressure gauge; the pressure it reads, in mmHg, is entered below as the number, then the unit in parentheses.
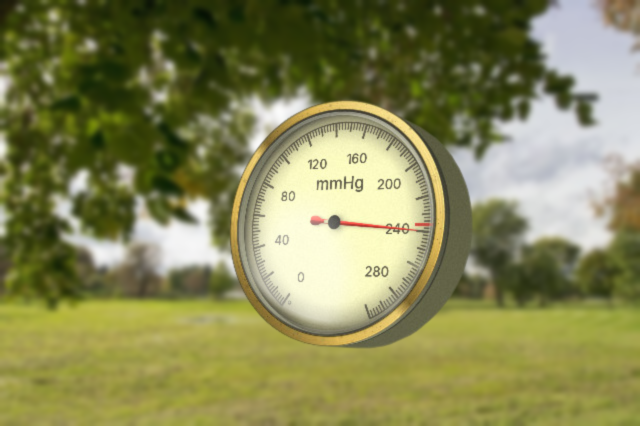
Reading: 240 (mmHg)
